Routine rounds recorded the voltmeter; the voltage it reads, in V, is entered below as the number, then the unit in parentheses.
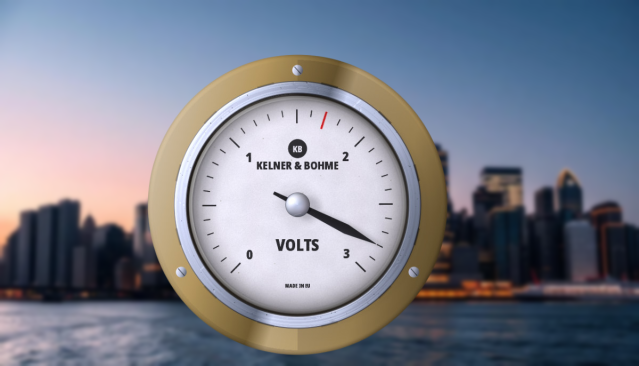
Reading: 2.8 (V)
